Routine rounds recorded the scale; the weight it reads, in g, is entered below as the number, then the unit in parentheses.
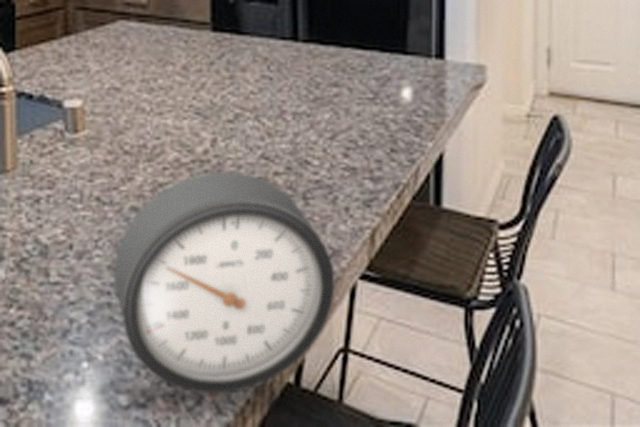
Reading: 1700 (g)
